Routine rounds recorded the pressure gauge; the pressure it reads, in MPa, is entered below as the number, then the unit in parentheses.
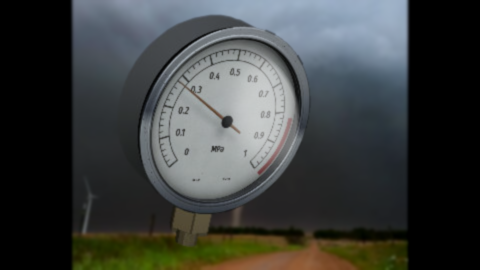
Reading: 0.28 (MPa)
